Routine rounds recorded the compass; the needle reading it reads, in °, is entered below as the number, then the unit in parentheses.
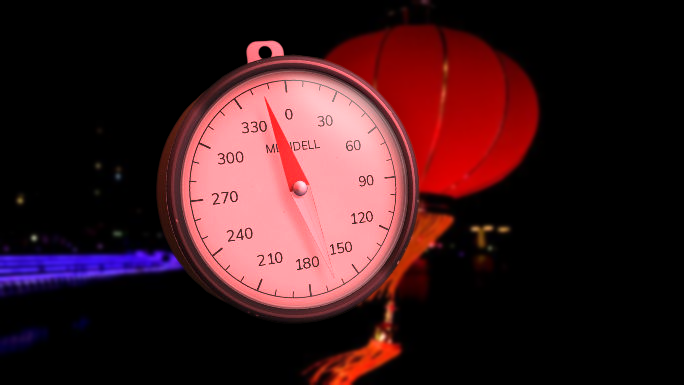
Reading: 345 (°)
